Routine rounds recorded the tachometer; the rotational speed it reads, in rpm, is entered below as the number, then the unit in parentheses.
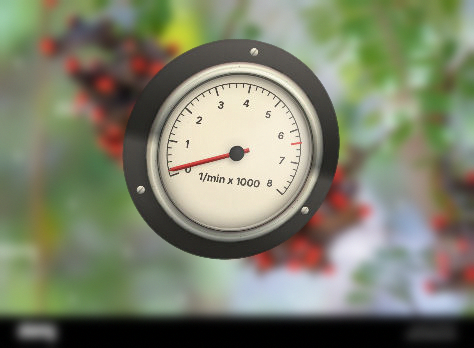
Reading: 200 (rpm)
